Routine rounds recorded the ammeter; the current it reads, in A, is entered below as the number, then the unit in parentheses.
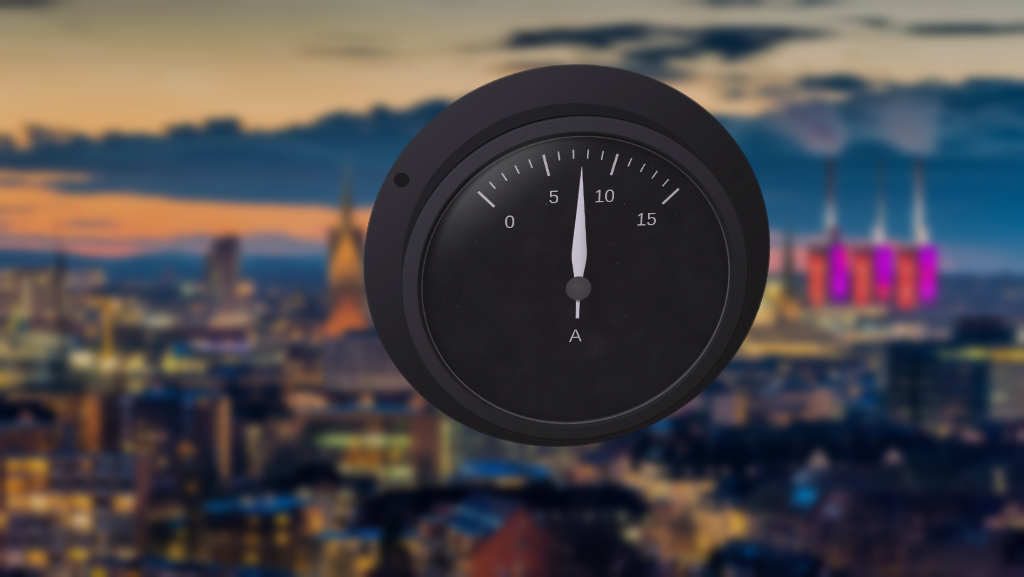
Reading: 7.5 (A)
